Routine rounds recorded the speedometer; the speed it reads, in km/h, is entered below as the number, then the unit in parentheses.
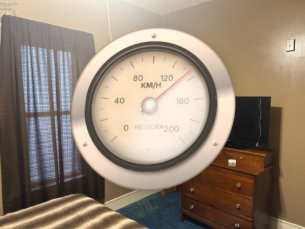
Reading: 135 (km/h)
